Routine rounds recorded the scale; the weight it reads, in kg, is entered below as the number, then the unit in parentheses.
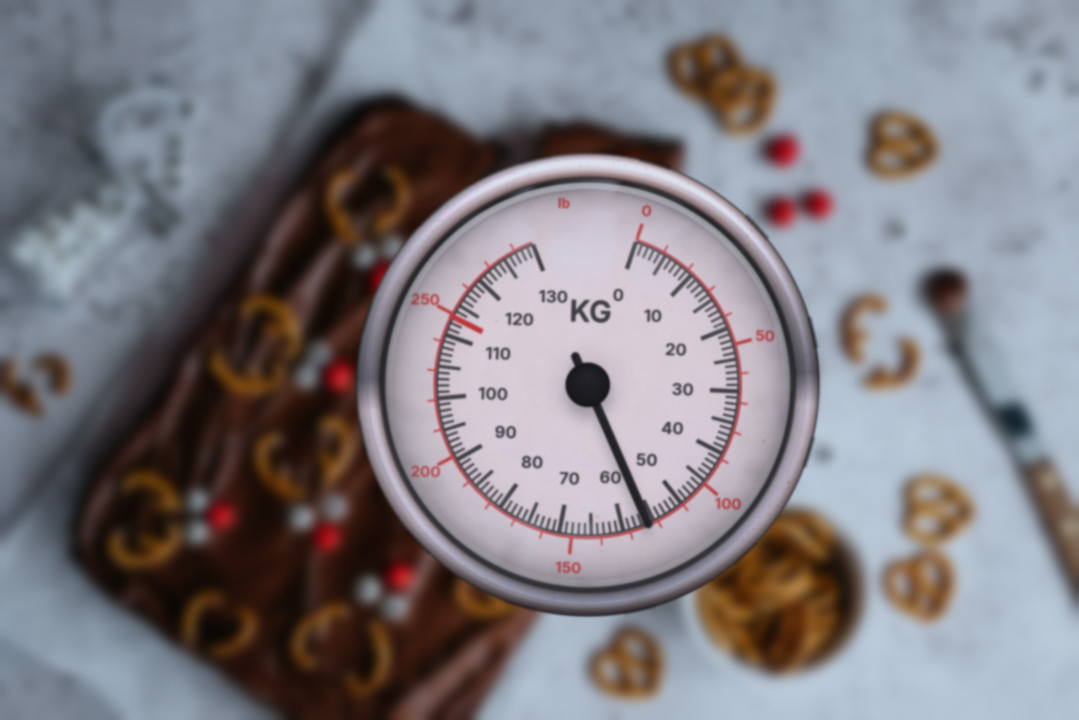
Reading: 56 (kg)
